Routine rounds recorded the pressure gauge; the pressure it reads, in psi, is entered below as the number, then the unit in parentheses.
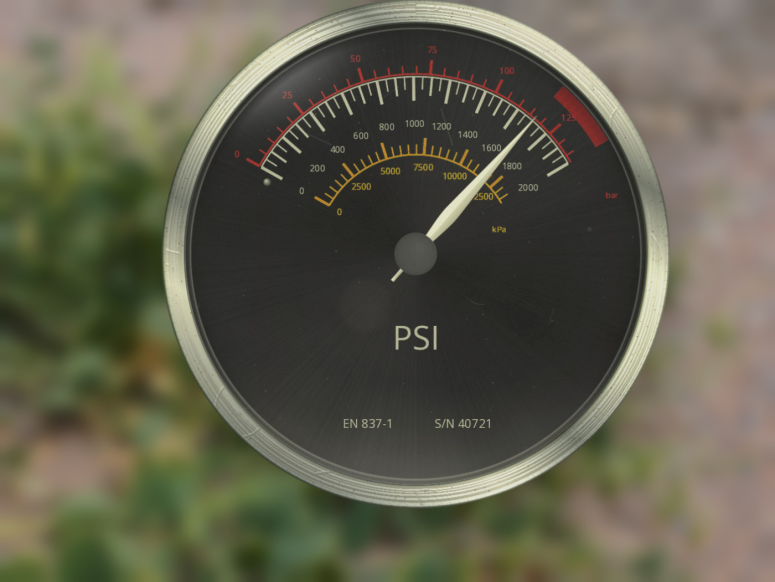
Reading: 1700 (psi)
